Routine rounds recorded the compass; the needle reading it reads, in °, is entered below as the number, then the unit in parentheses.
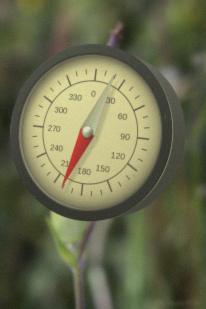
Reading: 200 (°)
